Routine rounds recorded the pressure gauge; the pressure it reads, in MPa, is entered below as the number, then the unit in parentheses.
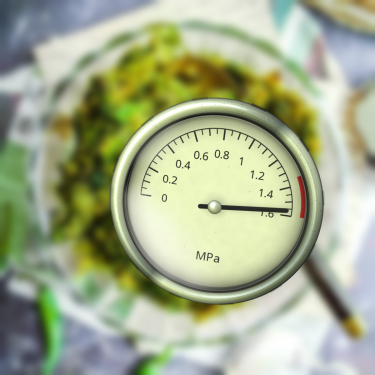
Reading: 1.55 (MPa)
